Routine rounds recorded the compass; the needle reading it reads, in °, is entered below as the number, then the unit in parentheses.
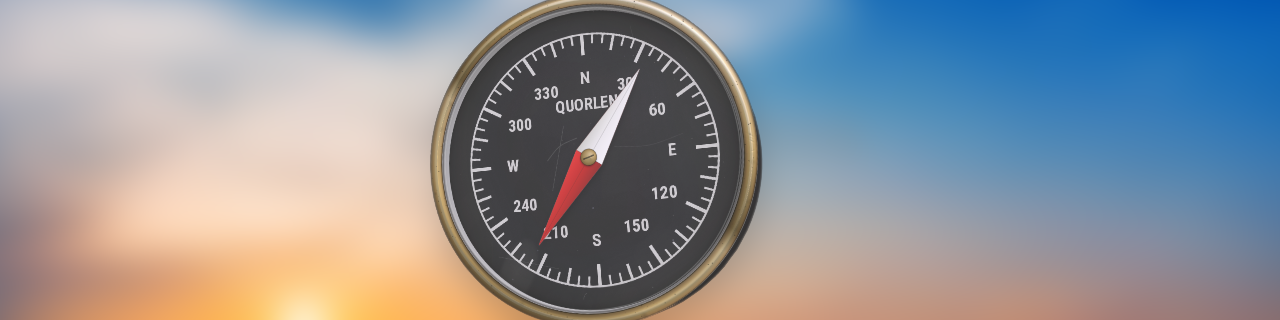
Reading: 215 (°)
